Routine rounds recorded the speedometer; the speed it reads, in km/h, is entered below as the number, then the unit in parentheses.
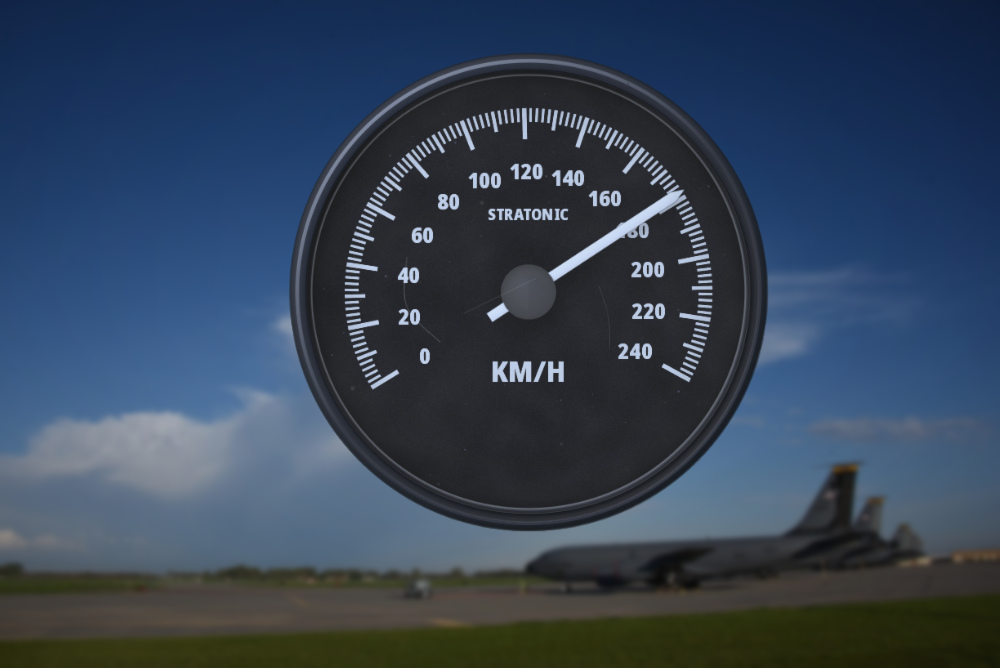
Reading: 178 (km/h)
